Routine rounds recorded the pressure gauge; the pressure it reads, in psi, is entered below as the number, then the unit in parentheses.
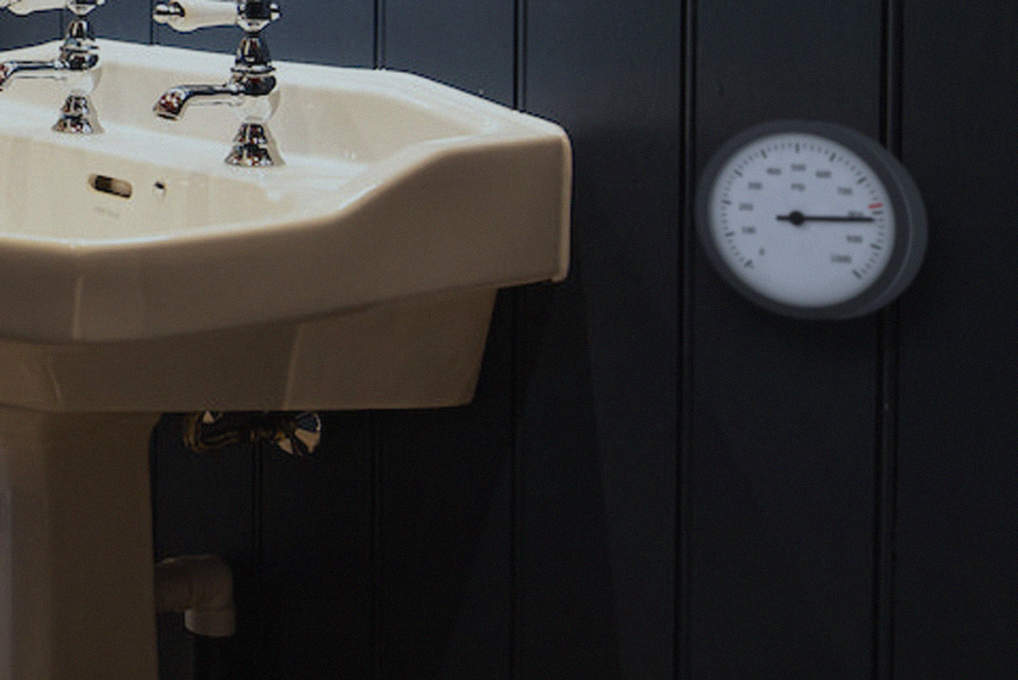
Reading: 820 (psi)
